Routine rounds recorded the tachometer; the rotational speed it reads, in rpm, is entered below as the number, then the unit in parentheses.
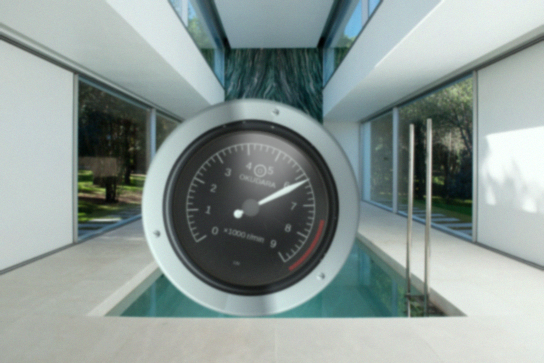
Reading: 6200 (rpm)
